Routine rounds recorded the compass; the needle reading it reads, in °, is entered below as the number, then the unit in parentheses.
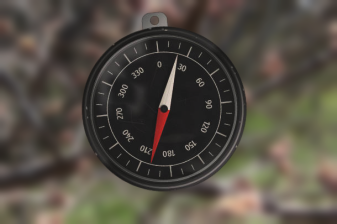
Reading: 200 (°)
